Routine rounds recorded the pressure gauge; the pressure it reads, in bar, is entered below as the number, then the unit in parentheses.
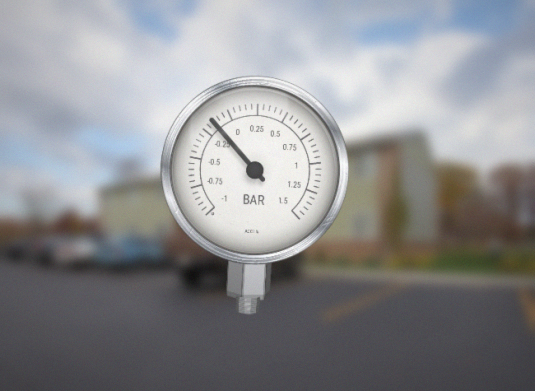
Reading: -0.15 (bar)
